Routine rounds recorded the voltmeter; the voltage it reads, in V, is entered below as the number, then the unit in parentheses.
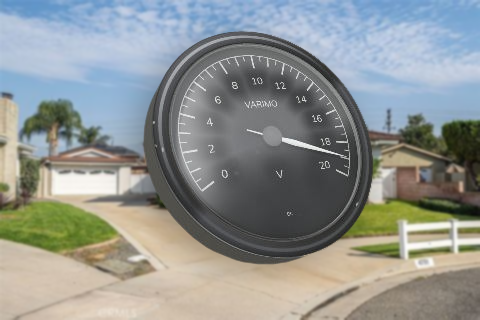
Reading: 19 (V)
